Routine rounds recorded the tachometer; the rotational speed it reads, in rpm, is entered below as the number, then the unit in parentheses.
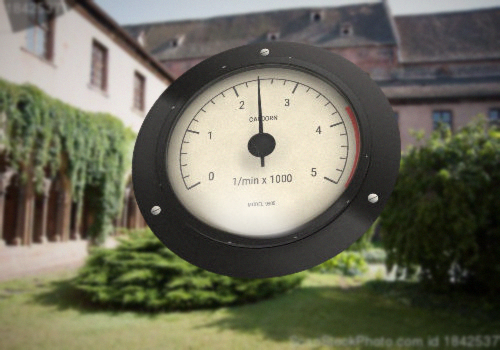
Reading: 2400 (rpm)
